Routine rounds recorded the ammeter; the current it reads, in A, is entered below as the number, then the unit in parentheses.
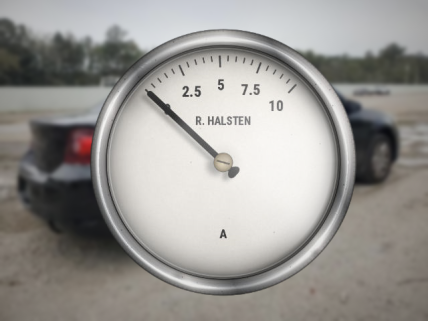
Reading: 0 (A)
